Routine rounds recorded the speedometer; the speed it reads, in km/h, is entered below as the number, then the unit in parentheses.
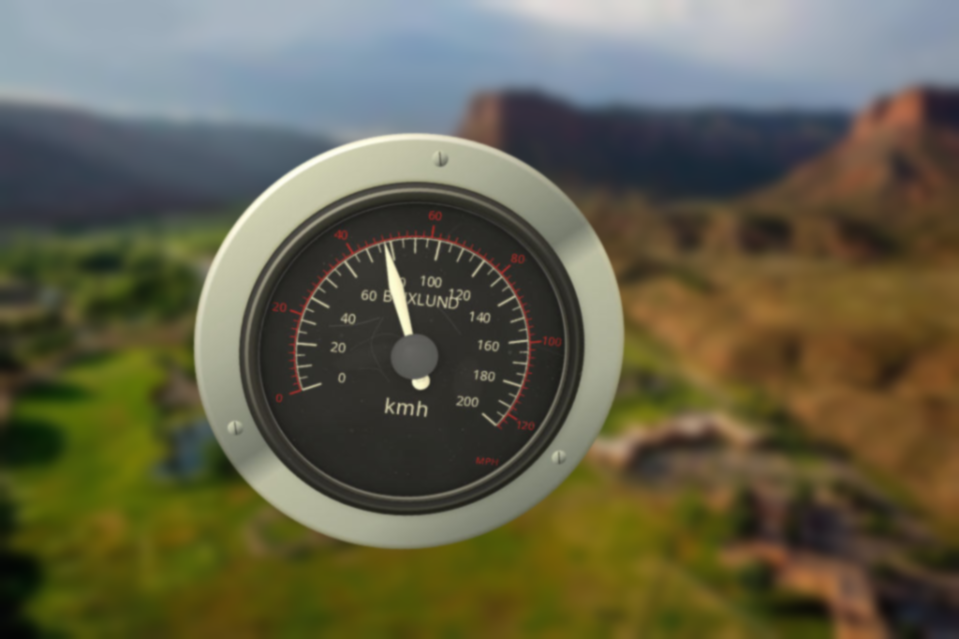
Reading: 77.5 (km/h)
